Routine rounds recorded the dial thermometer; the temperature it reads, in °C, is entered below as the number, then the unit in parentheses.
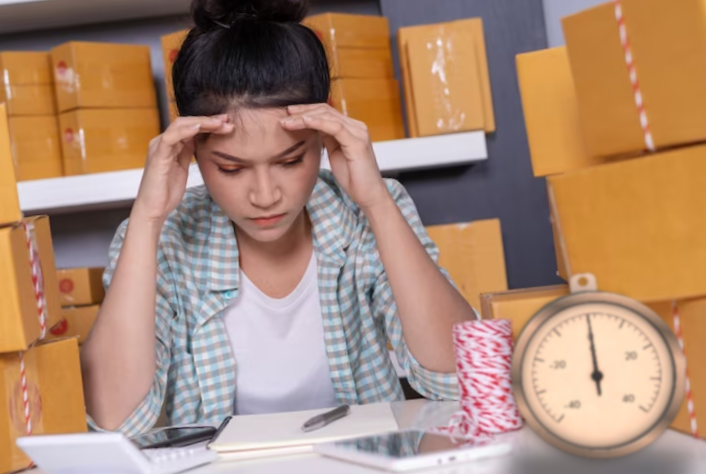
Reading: 0 (°C)
